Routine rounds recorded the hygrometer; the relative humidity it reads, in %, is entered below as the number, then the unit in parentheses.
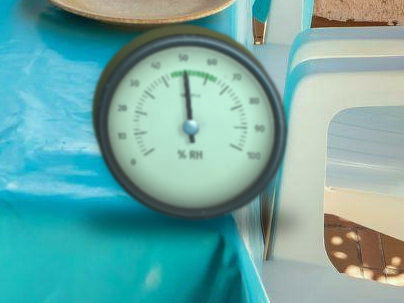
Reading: 50 (%)
